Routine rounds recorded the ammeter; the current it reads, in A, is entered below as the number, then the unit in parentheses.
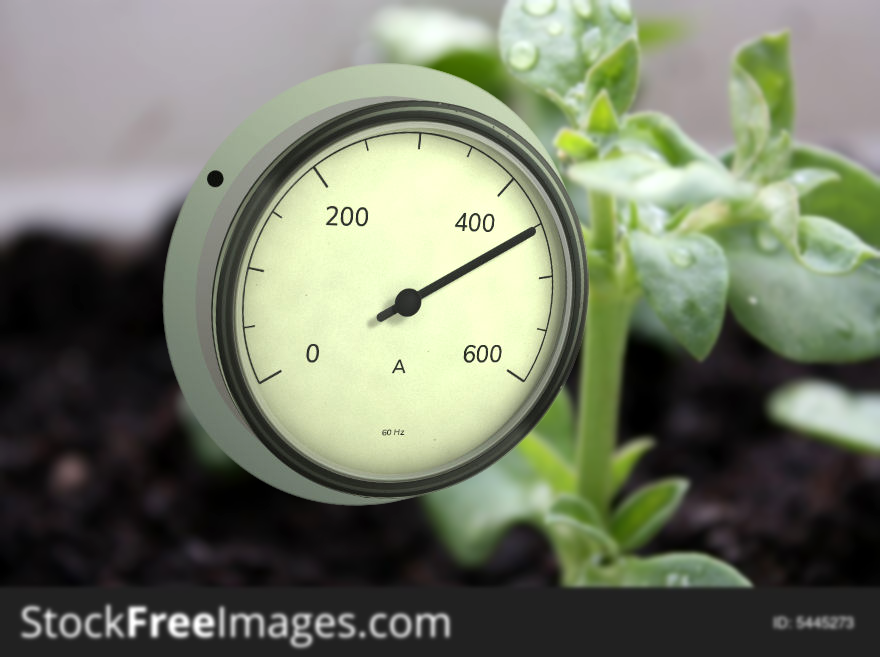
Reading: 450 (A)
